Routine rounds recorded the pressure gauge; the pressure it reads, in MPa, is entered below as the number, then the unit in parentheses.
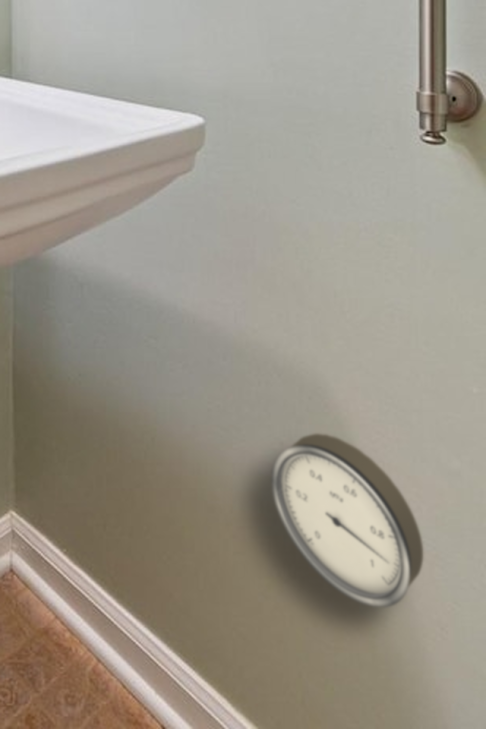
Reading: 0.9 (MPa)
